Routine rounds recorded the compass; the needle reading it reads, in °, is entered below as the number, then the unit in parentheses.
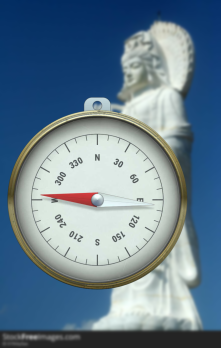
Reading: 275 (°)
